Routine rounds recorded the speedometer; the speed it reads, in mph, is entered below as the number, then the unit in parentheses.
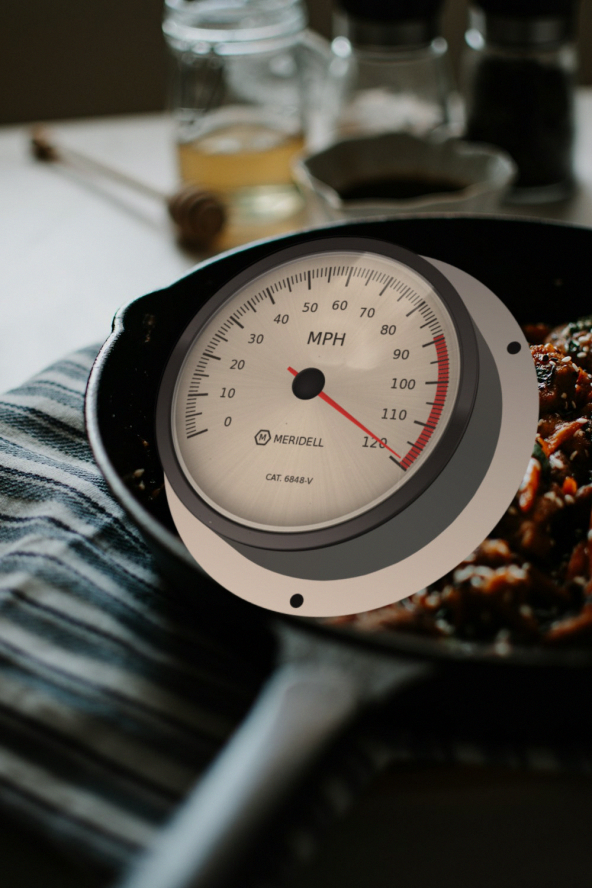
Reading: 119 (mph)
